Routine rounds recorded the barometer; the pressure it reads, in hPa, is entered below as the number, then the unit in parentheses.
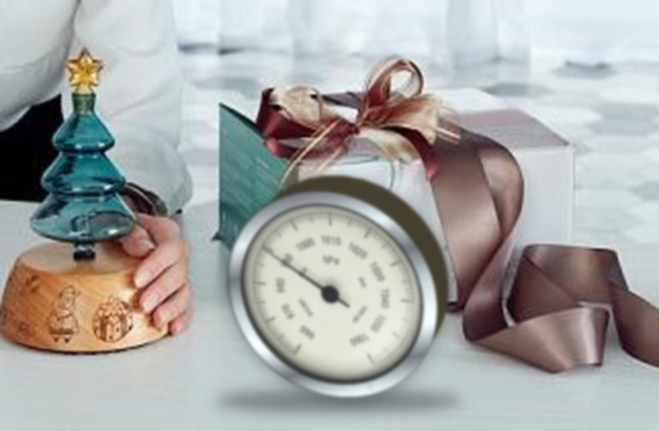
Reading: 990 (hPa)
